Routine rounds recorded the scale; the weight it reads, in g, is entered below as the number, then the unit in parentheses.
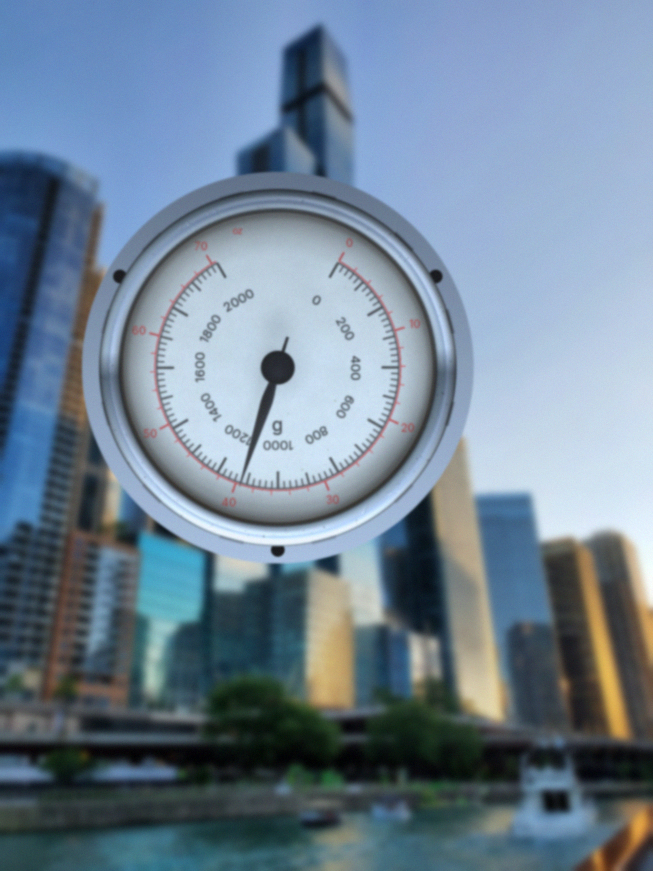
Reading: 1120 (g)
